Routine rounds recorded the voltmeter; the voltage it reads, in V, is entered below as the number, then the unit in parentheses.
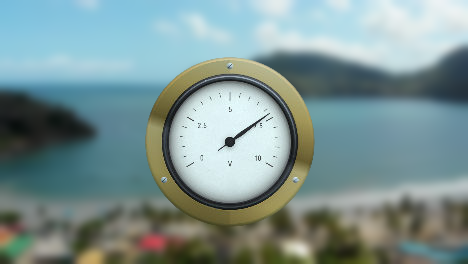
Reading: 7.25 (V)
